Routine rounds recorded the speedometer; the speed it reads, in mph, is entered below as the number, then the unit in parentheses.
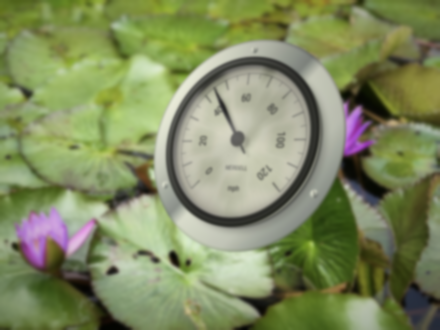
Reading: 45 (mph)
